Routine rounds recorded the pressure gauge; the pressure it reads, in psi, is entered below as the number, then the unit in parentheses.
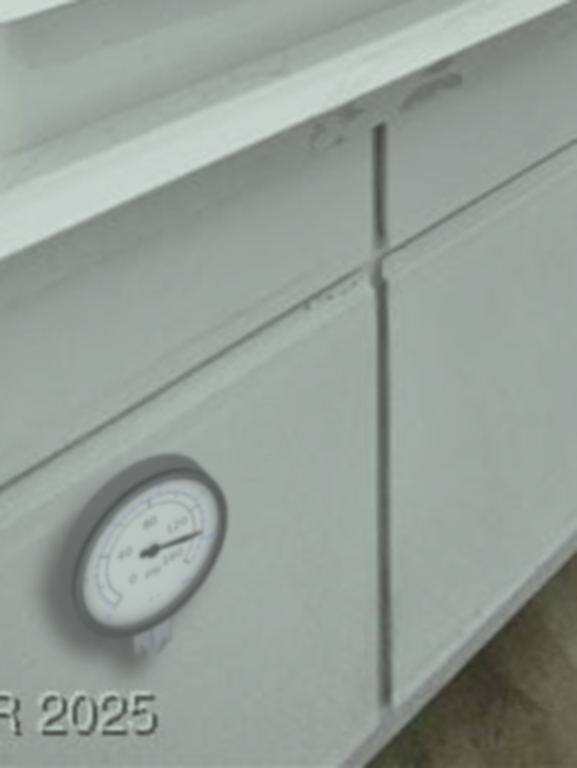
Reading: 140 (psi)
